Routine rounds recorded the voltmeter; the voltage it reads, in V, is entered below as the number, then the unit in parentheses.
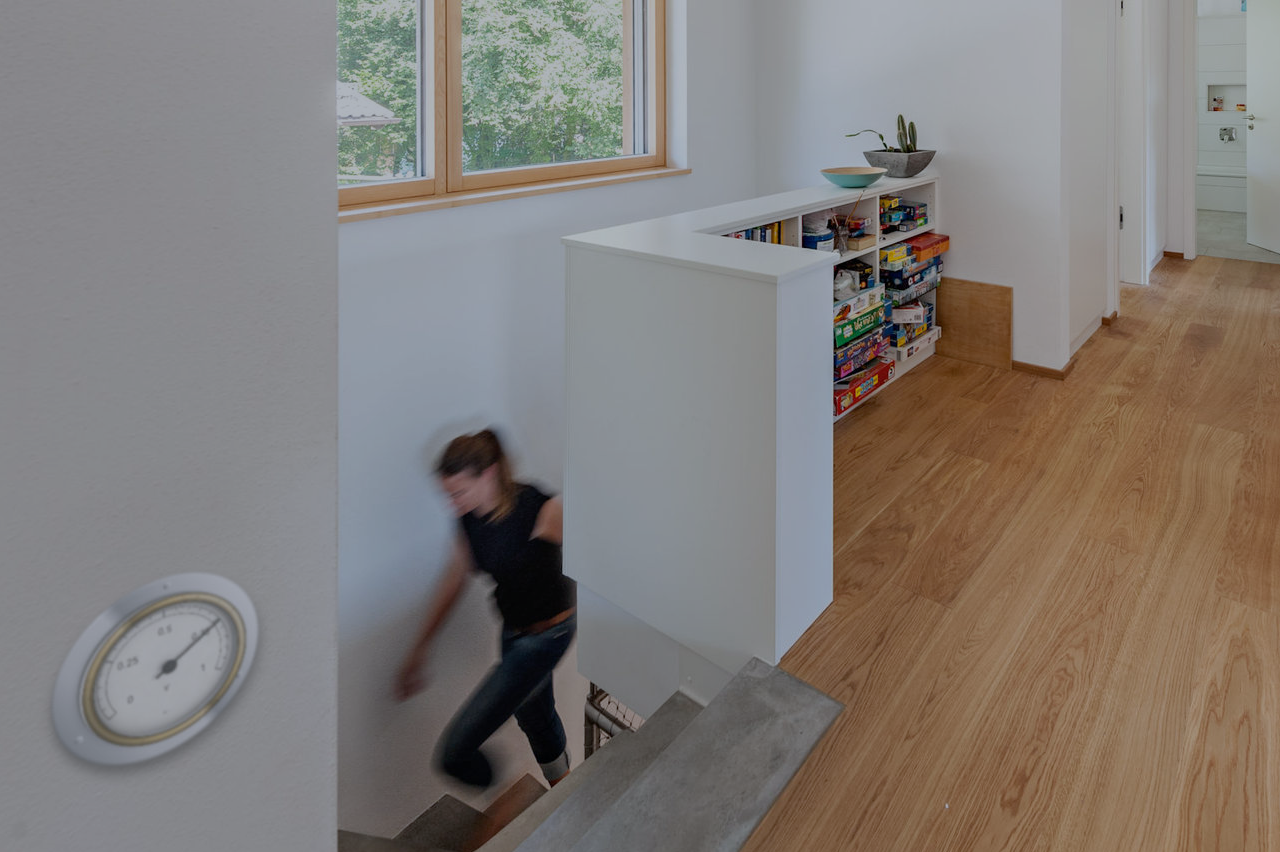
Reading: 0.75 (V)
